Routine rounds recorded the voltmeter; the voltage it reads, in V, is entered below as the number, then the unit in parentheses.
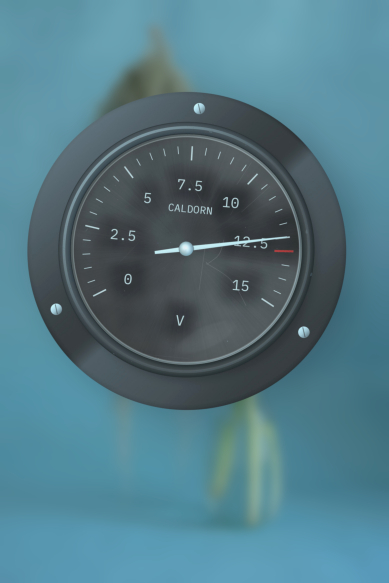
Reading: 12.5 (V)
